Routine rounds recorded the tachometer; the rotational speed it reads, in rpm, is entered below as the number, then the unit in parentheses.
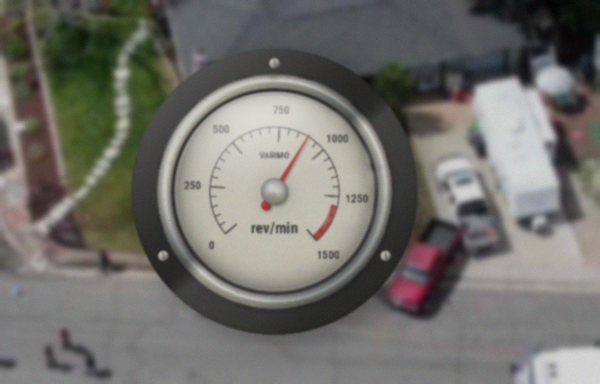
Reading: 900 (rpm)
